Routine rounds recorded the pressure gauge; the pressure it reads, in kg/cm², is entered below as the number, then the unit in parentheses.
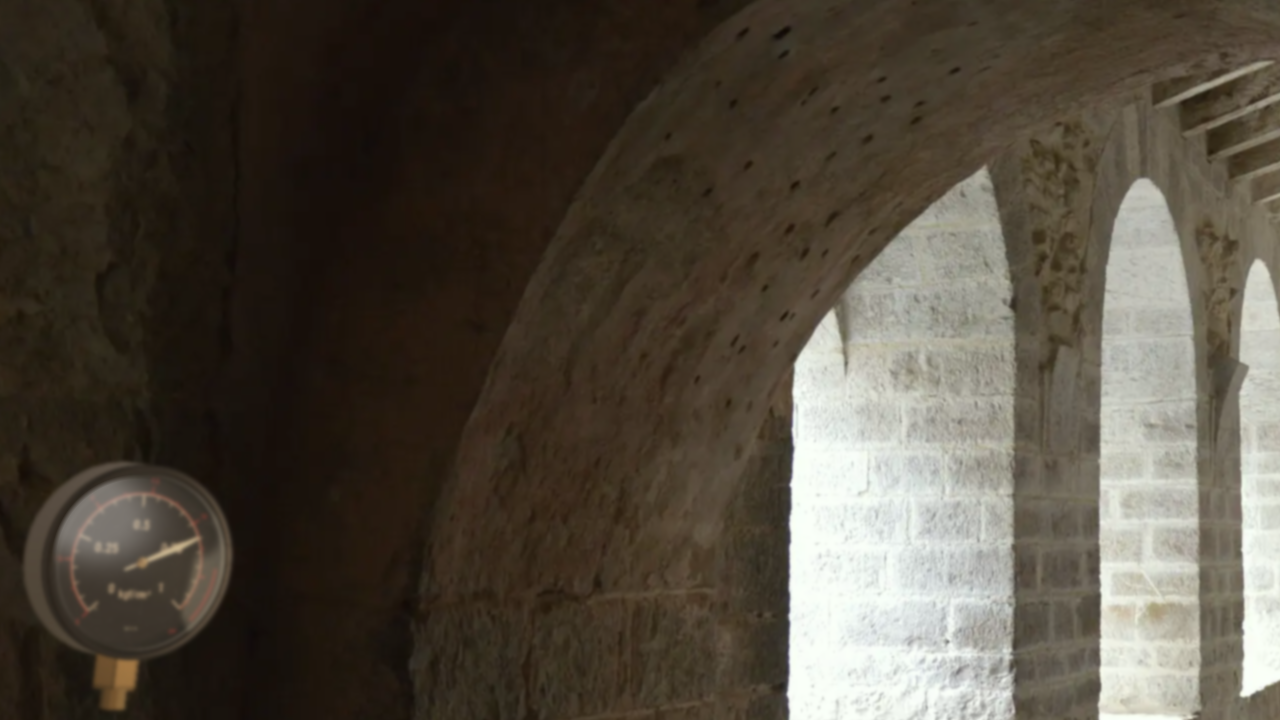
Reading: 0.75 (kg/cm²)
